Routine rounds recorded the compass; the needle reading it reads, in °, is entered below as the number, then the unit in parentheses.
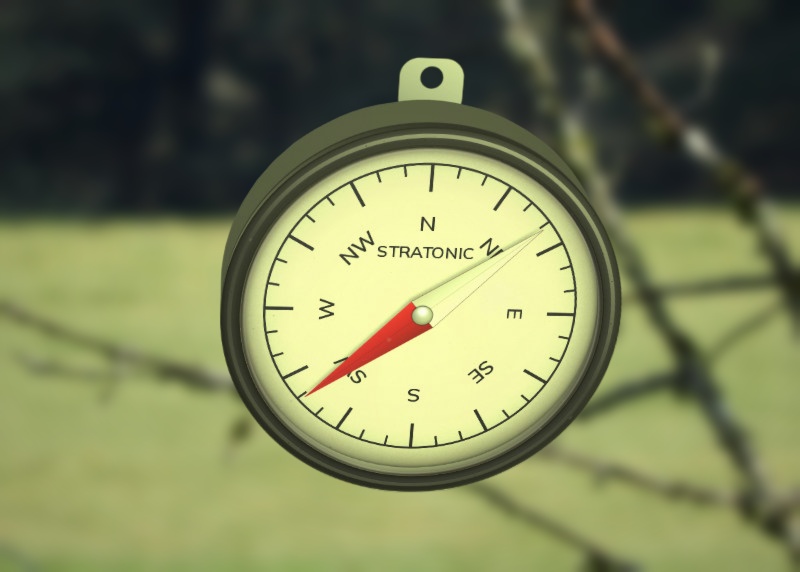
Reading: 230 (°)
